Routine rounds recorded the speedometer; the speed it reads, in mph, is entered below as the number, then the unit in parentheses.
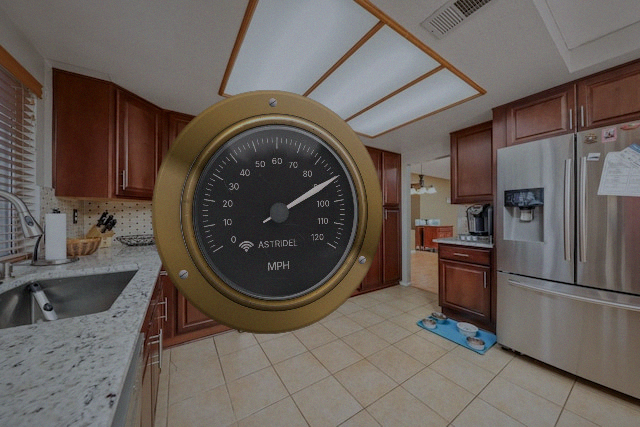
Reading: 90 (mph)
